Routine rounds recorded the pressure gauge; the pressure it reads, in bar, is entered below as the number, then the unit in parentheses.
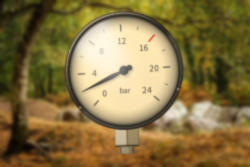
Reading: 2 (bar)
